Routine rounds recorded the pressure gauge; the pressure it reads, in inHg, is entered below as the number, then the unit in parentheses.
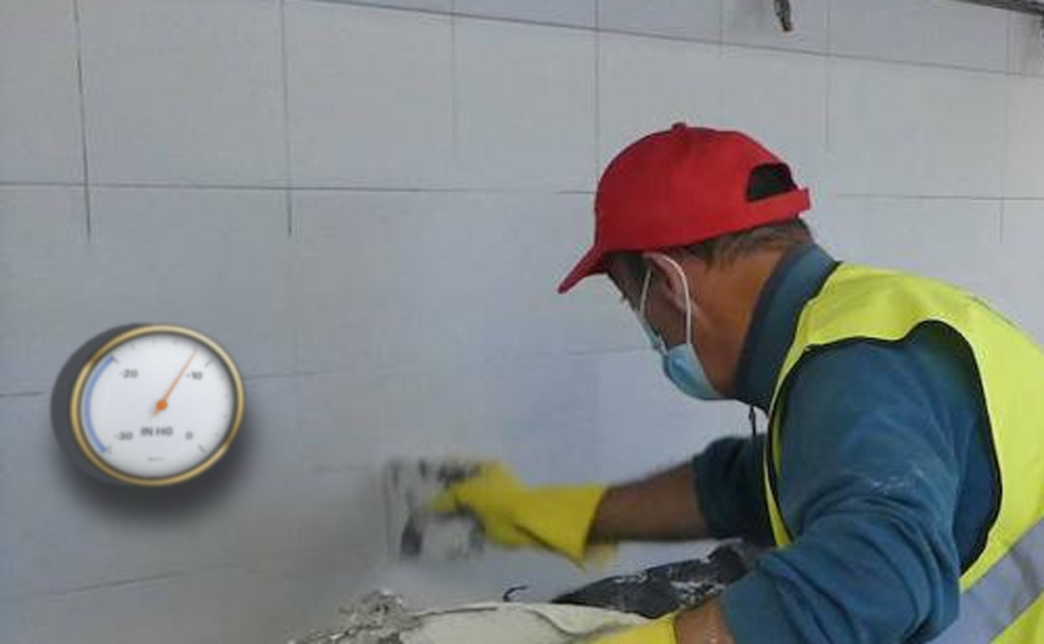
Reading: -12 (inHg)
